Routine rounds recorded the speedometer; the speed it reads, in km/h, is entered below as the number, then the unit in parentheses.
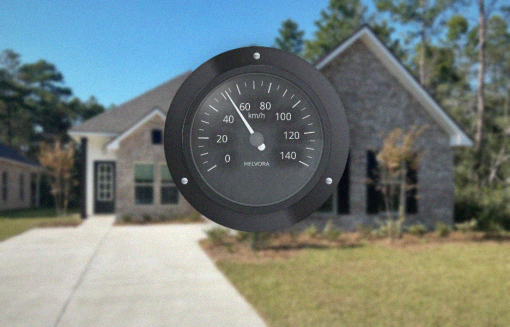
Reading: 52.5 (km/h)
